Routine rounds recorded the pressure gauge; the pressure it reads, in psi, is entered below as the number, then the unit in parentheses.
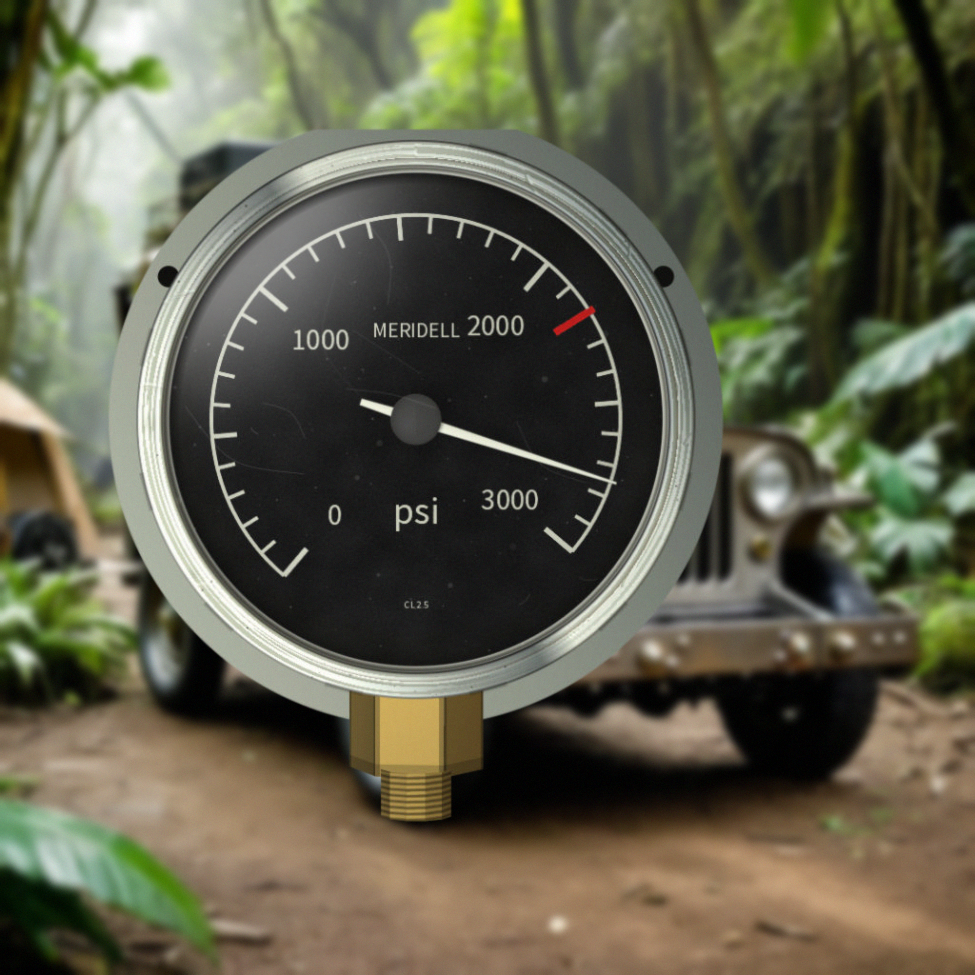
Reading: 2750 (psi)
